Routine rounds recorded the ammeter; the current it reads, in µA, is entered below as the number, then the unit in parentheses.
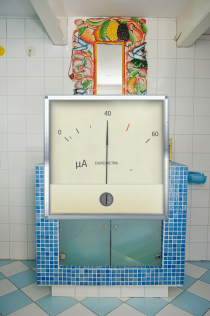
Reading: 40 (µA)
